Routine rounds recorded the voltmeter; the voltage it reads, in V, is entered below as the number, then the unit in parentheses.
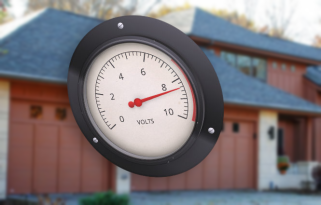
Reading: 8.4 (V)
